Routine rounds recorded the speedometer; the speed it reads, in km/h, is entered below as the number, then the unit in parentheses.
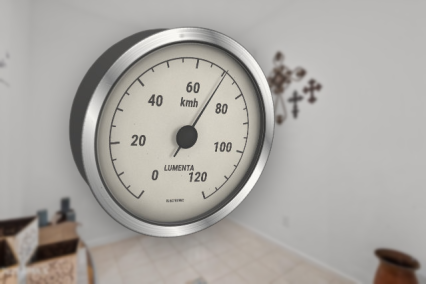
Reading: 70 (km/h)
